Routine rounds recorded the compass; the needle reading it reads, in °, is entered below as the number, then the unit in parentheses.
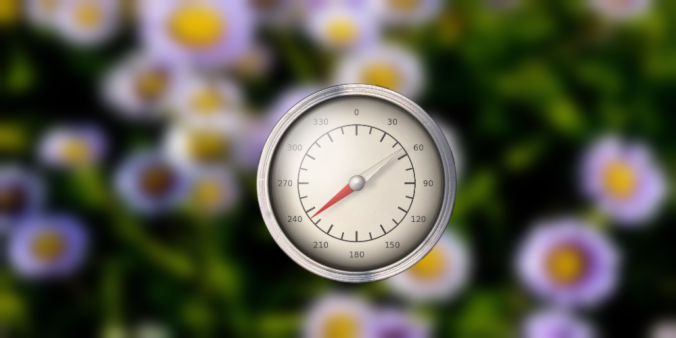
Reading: 232.5 (°)
